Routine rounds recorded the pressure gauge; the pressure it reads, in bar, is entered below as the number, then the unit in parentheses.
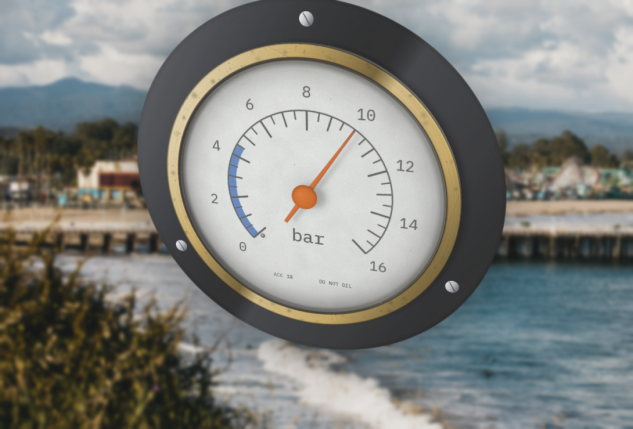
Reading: 10 (bar)
